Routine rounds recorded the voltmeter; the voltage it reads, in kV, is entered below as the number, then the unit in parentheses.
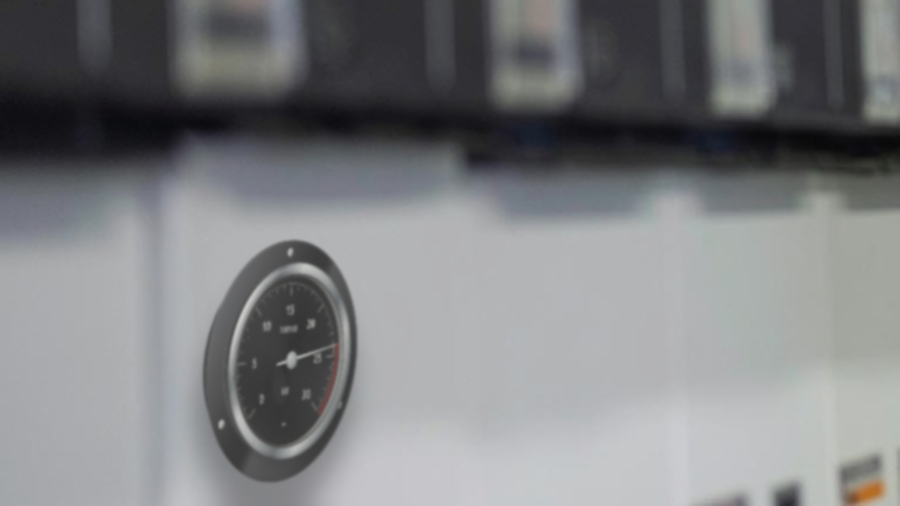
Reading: 24 (kV)
